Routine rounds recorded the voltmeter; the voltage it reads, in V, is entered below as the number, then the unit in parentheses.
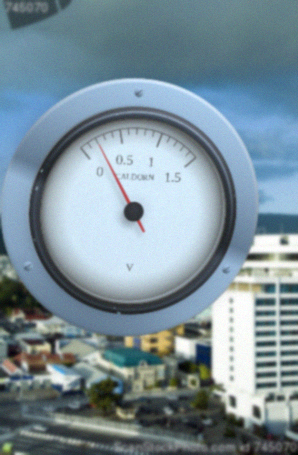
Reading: 0.2 (V)
